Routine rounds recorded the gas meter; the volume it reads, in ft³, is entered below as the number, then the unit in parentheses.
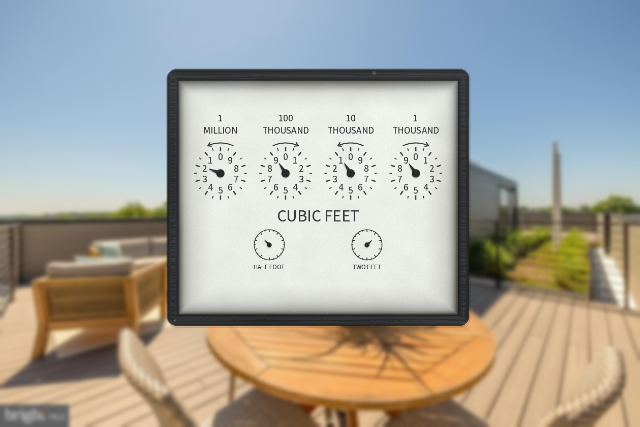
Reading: 190900 (ft³)
